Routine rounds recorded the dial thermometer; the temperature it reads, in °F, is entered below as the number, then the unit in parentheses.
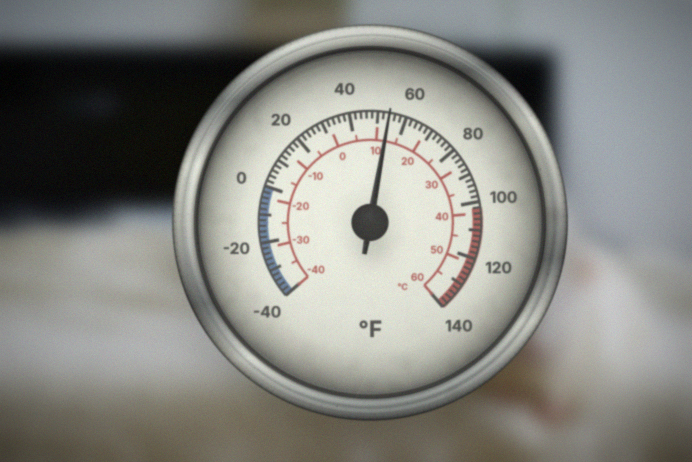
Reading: 54 (°F)
